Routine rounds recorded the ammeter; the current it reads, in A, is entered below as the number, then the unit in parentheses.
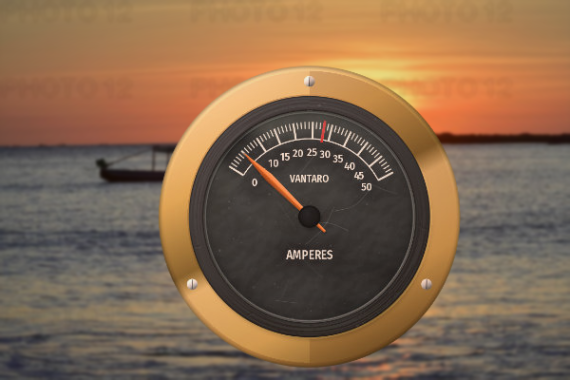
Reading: 5 (A)
